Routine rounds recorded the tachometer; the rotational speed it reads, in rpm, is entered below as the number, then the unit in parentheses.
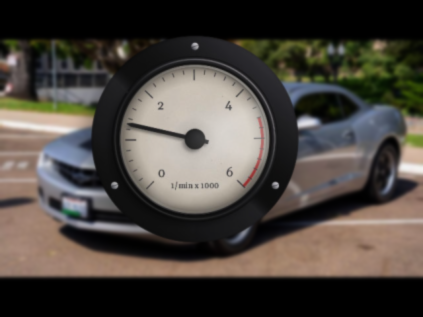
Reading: 1300 (rpm)
